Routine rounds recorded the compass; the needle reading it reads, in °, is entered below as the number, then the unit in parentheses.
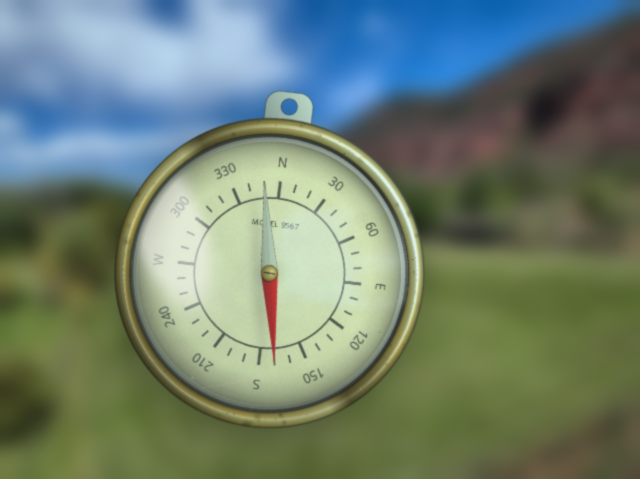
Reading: 170 (°)
